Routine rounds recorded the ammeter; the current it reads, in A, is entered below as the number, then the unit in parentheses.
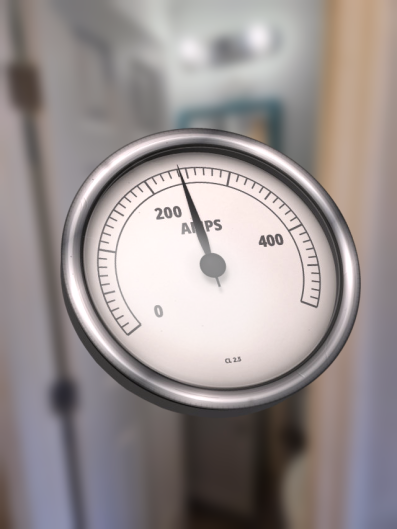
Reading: 240 (A)
